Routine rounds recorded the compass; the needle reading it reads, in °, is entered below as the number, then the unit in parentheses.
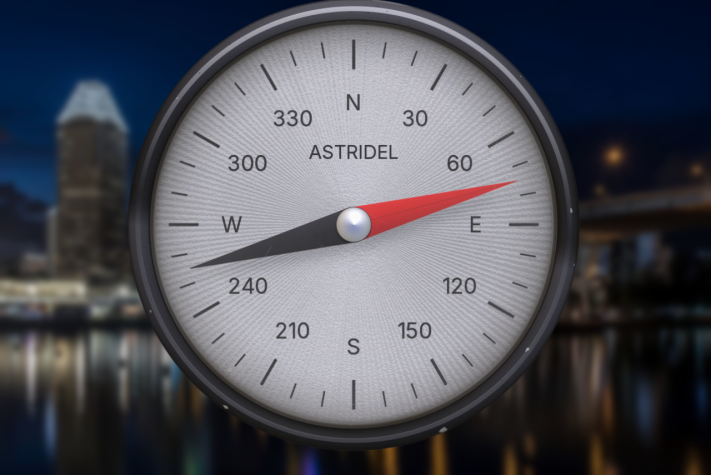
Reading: 75 (°)
